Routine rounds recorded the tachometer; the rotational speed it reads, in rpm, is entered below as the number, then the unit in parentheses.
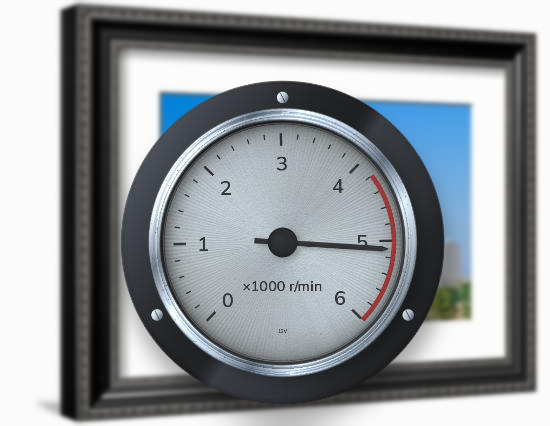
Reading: 5100 (rpm)
